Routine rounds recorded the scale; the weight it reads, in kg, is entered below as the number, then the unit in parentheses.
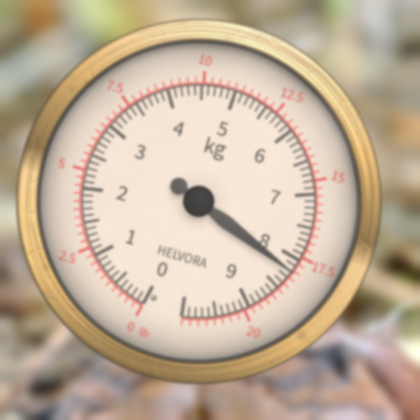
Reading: 8.2 (kg)
